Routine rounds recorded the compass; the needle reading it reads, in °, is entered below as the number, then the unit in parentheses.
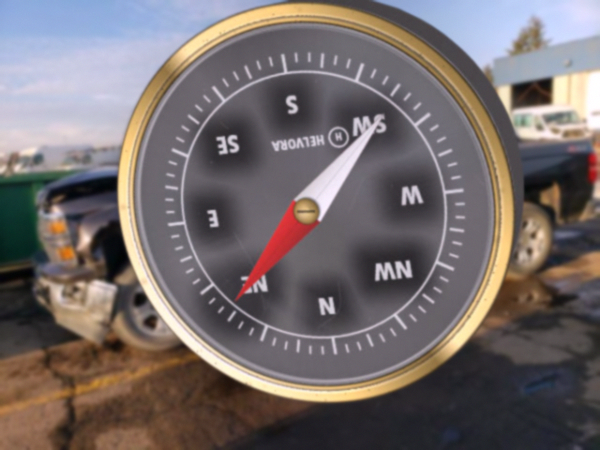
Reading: 47.5 (°)
